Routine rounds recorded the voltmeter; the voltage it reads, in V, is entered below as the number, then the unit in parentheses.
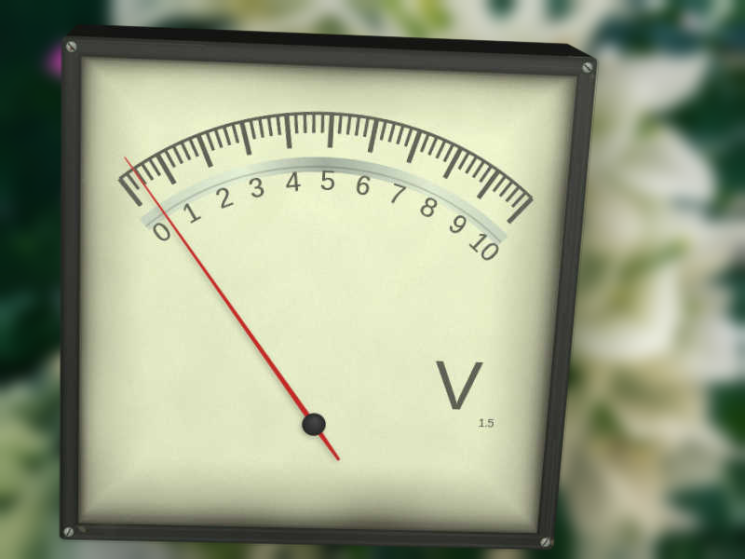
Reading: 0.4 (V)
